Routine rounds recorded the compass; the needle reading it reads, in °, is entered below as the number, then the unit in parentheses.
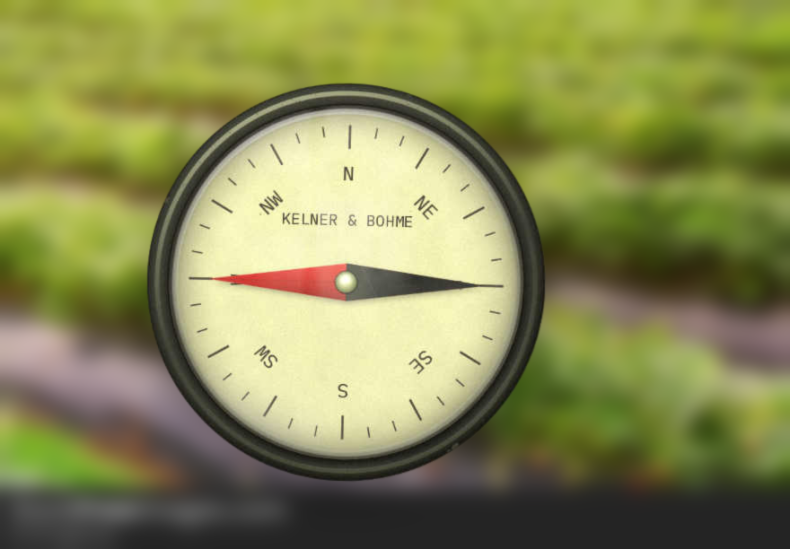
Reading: 270 (°)
